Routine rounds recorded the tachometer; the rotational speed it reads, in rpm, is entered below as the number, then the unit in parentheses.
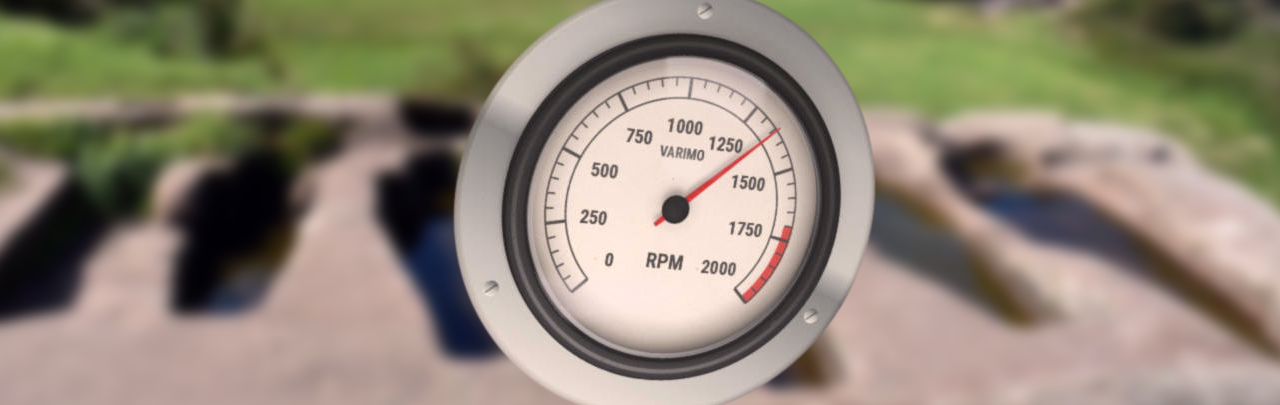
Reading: 1350 (rpm)
